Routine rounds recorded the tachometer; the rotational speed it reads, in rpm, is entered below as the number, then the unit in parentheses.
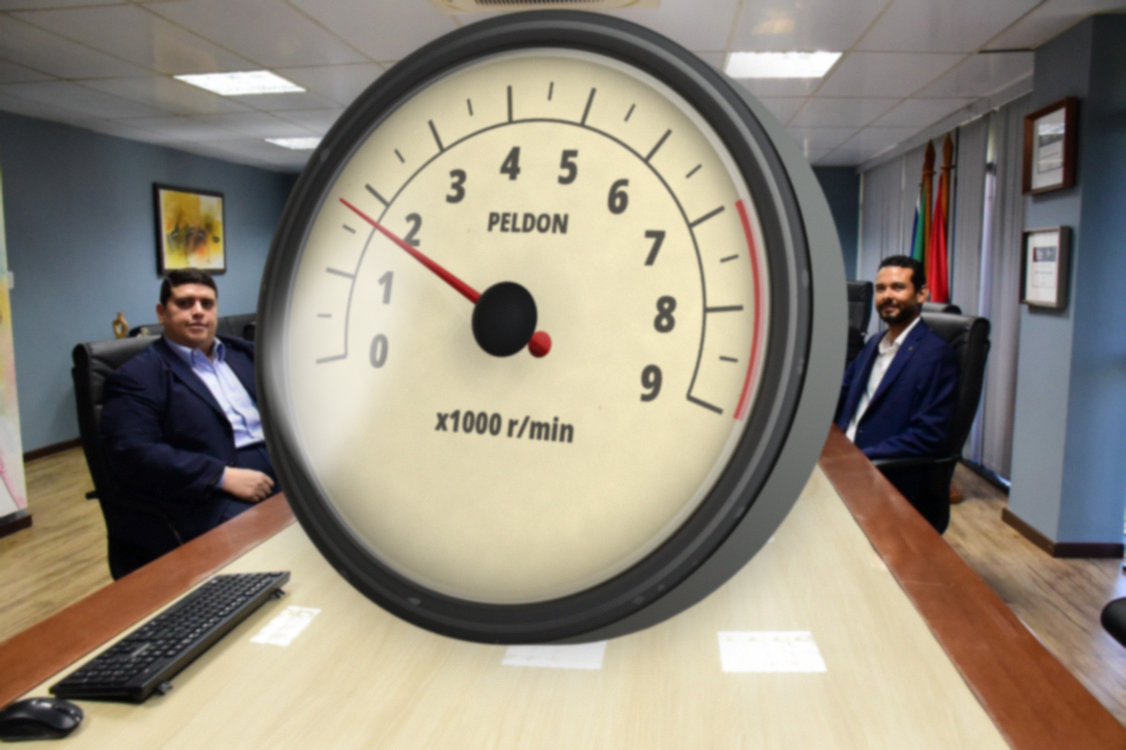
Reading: 1750 (rpm)
